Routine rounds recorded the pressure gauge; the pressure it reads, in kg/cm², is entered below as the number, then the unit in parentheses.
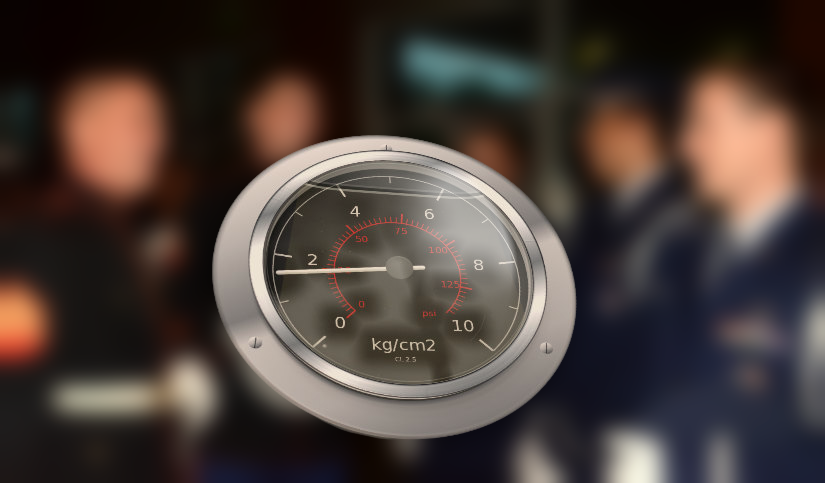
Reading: 1.5 (kg/cm²)
